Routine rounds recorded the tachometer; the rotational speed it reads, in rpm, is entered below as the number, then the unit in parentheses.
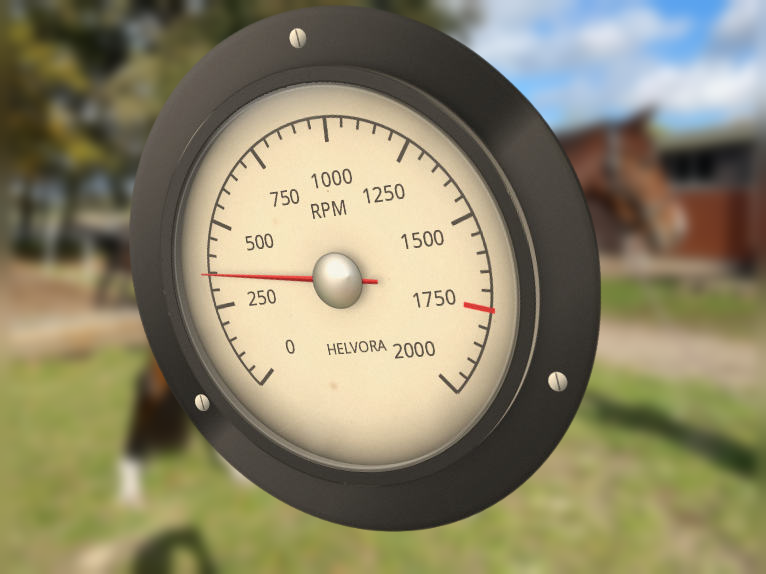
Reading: 350 (rpm)
